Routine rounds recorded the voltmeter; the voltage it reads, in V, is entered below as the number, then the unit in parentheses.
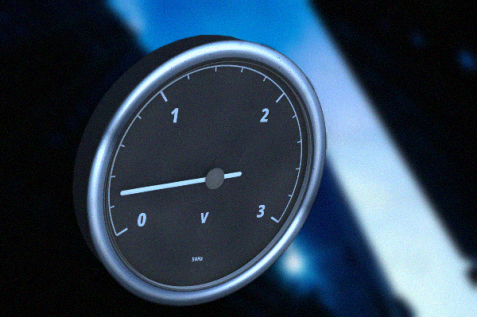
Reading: 0.3 (V)
